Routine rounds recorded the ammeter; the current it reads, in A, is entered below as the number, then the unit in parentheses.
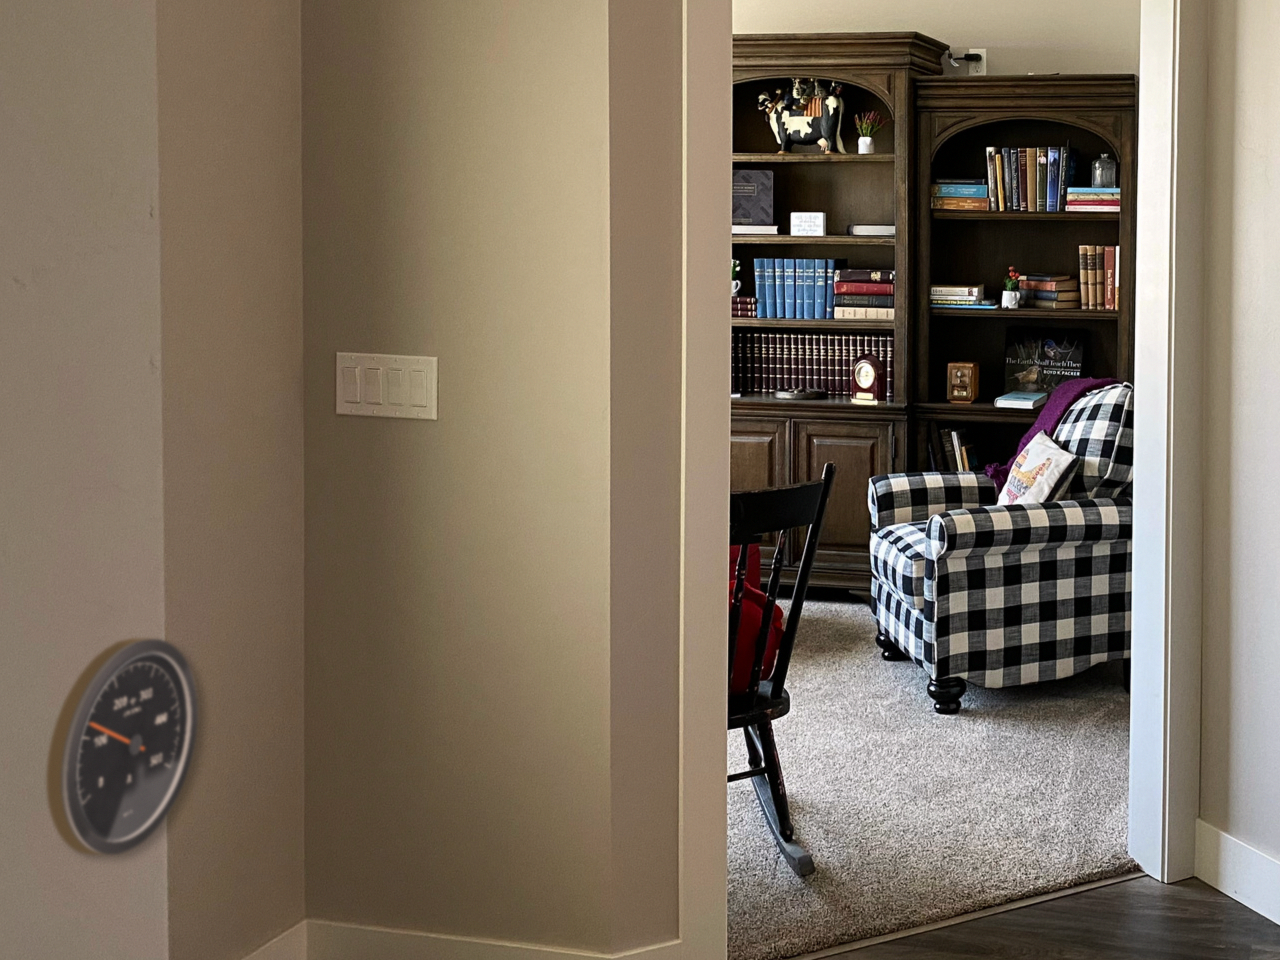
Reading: 120 (A)
